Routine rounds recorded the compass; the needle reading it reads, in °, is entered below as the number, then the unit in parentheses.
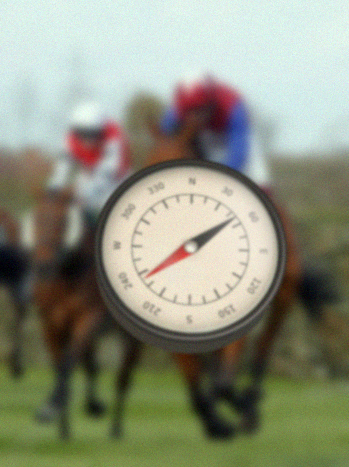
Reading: 232.5 (°)
